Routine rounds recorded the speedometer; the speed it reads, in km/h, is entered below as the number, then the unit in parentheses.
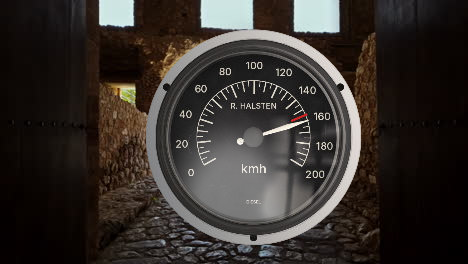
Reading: 160 (km/h)
